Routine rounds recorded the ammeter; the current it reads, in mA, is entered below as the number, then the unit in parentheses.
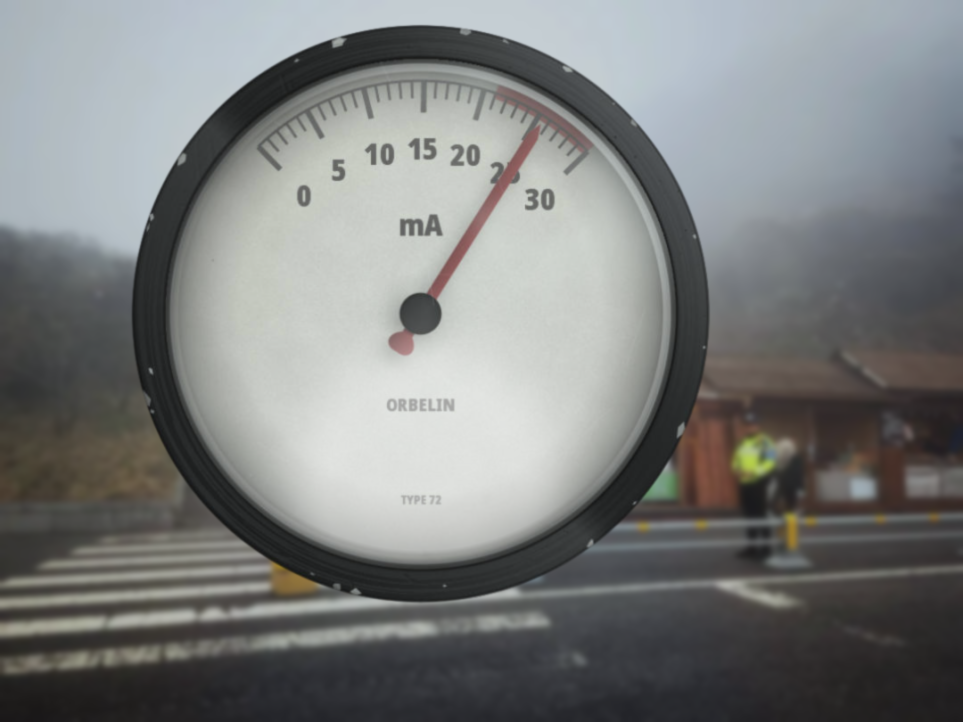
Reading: 25.5 (mA)
